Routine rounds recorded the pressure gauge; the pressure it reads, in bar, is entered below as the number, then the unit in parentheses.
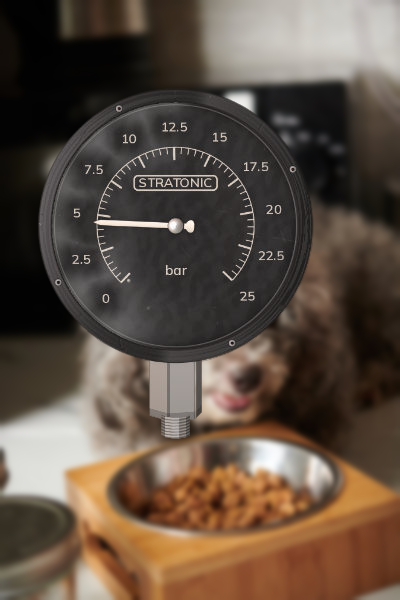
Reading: 4.5 (bar)
